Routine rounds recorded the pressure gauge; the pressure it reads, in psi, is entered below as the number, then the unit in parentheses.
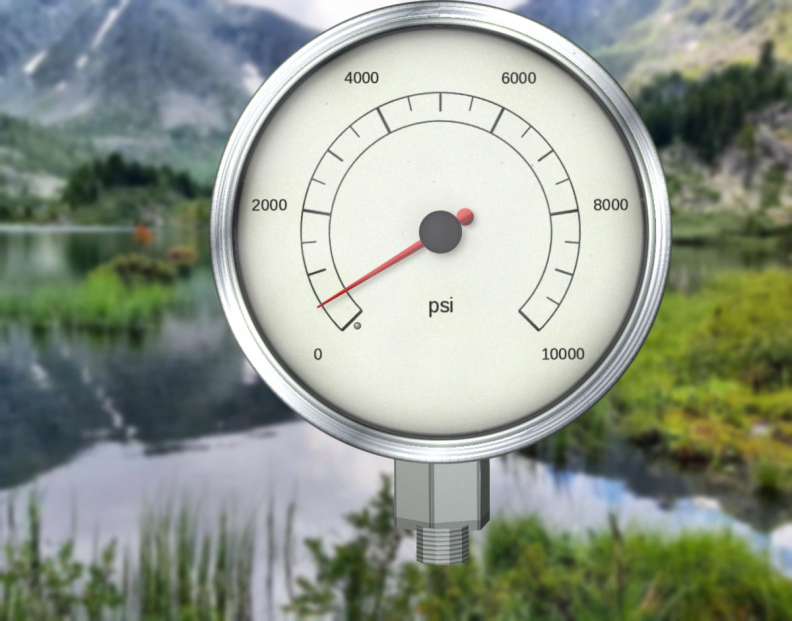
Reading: 500 (psi)
